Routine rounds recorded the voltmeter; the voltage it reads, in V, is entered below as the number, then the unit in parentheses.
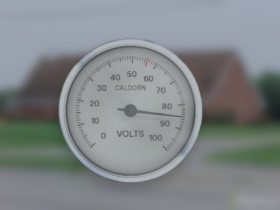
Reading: 85 (V)
